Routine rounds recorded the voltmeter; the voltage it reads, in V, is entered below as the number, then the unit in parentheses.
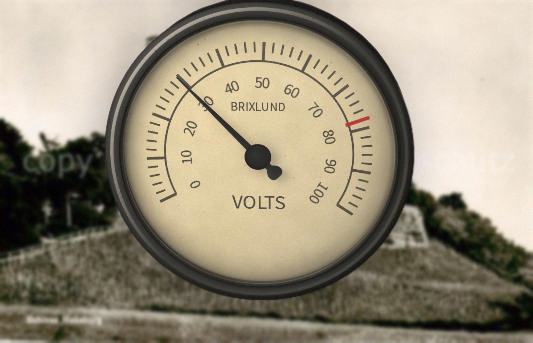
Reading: 30 (V)
